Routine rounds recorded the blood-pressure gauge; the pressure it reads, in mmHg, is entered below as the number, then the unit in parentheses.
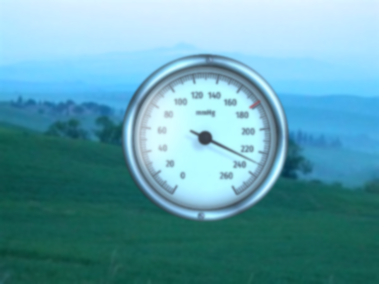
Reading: 230 (mmHg)
